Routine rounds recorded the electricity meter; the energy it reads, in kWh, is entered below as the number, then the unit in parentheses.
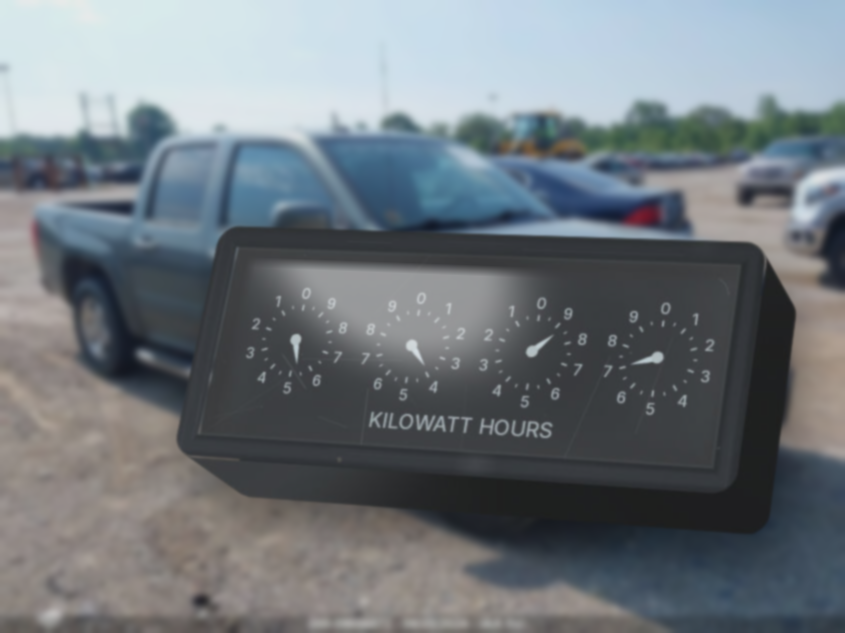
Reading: 5387 (kWh)
